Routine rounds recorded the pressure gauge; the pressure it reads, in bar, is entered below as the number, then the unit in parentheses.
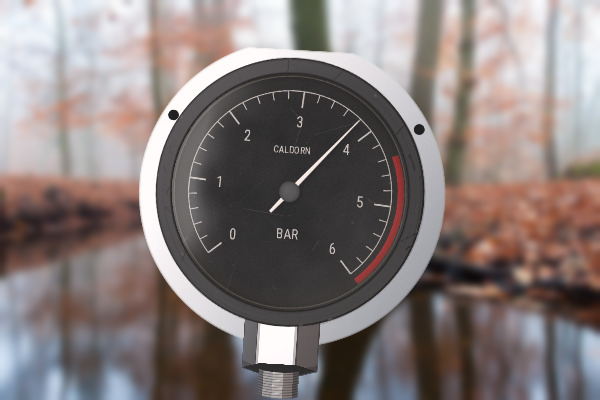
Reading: 3.8 (bar)
